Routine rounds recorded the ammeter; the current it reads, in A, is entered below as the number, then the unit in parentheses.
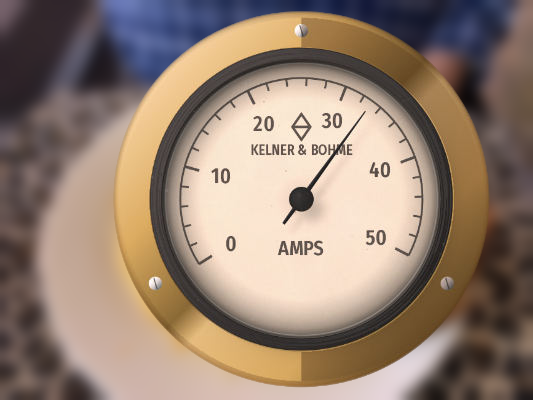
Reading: 33 (A)
